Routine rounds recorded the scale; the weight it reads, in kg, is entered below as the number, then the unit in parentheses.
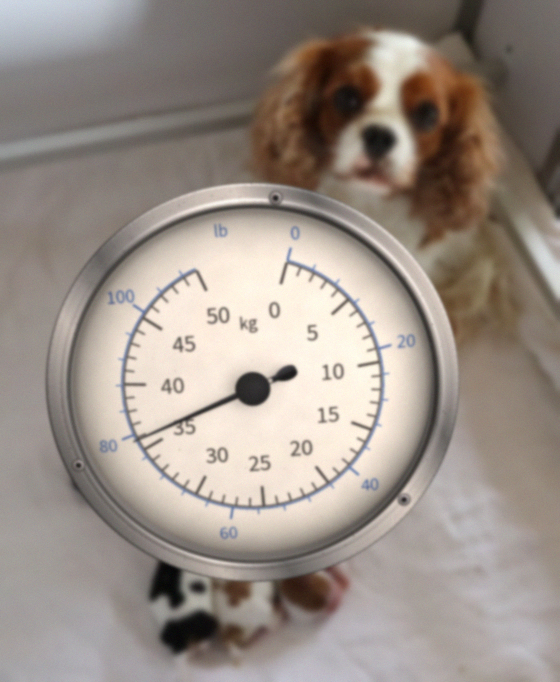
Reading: 36 (kg)
